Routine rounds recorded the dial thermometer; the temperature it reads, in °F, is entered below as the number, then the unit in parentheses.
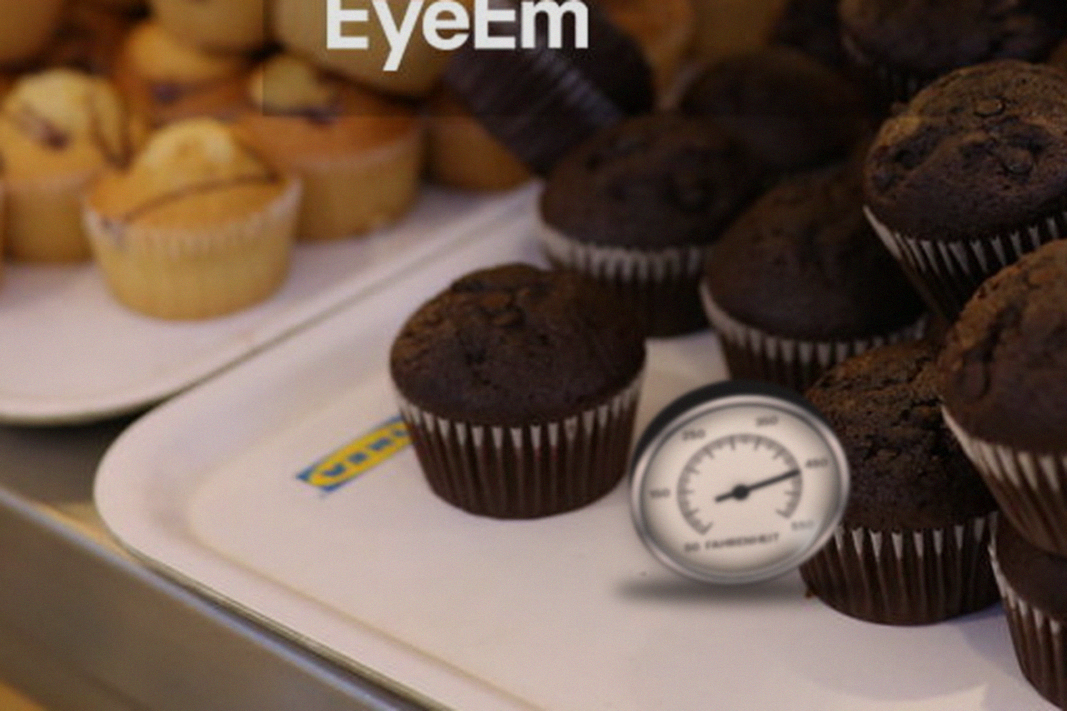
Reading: 450 (°F)
